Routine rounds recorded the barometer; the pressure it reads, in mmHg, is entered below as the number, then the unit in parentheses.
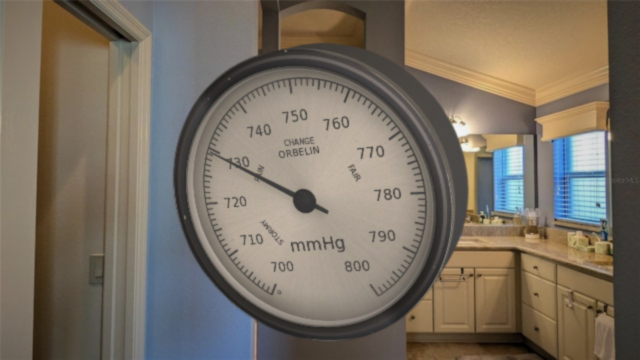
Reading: 730 (mmHg)
